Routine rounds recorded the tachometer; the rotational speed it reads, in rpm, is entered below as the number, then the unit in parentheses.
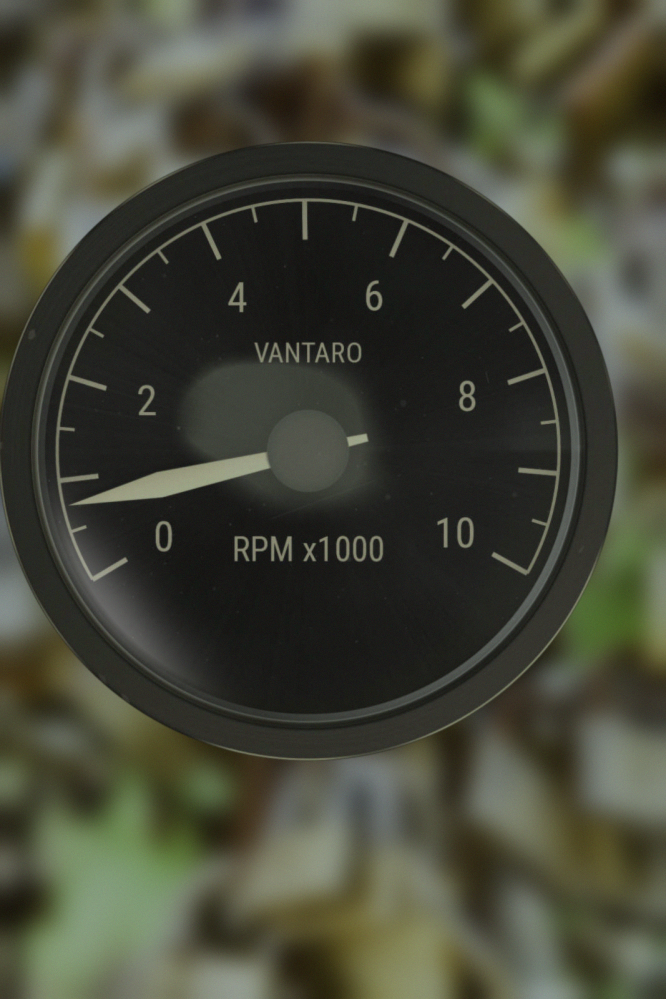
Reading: 750 (rpm)
